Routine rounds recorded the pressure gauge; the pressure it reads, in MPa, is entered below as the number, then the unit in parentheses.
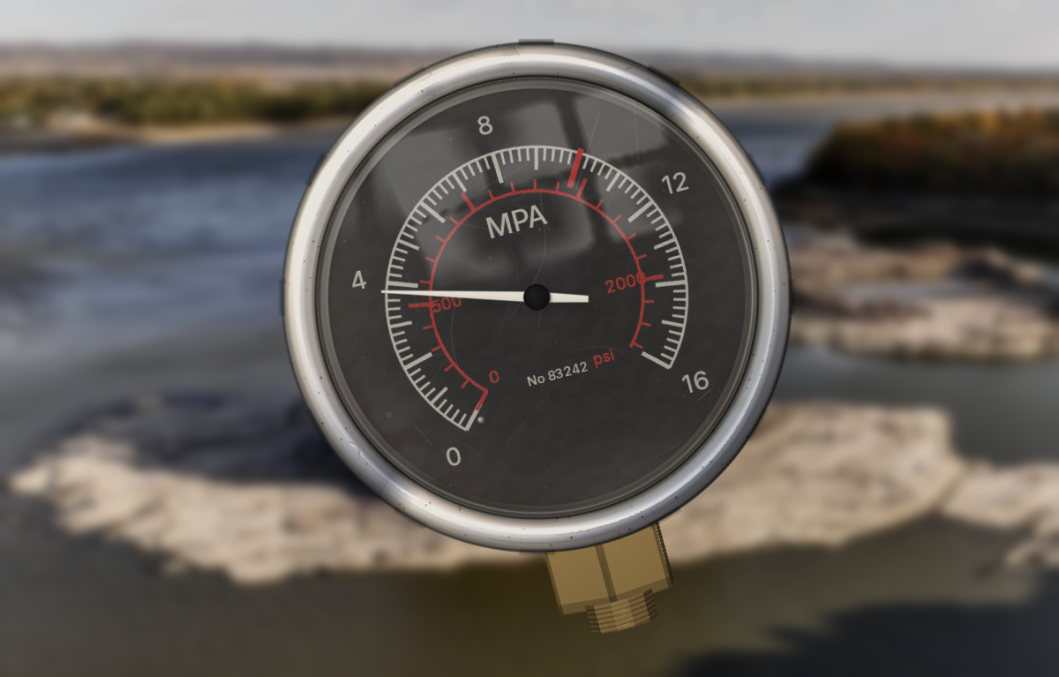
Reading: 3.8 (MPa)
